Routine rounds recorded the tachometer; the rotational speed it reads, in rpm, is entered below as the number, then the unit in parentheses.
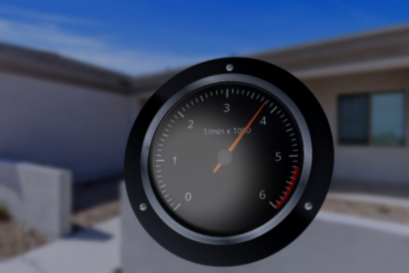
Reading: 3800 (rpm)
